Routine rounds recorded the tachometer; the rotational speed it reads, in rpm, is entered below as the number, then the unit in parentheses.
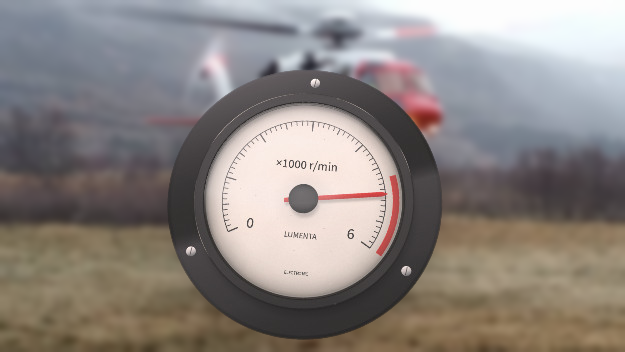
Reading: 5000 (rpm)
